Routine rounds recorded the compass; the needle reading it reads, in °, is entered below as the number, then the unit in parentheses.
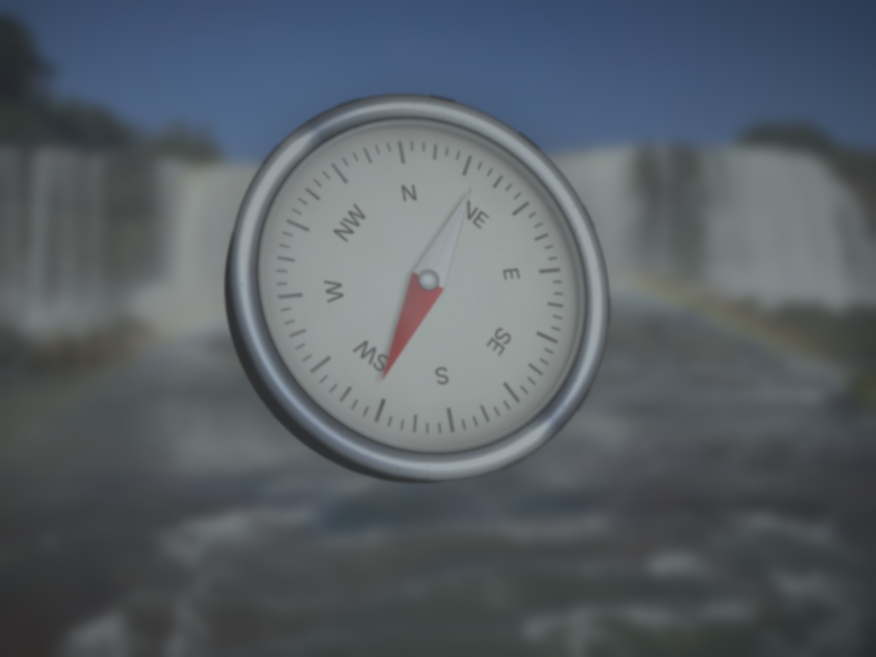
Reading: 215 (°)
